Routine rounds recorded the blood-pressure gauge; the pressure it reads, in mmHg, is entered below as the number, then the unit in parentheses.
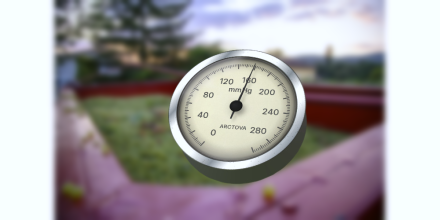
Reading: 160 (mmHg)
